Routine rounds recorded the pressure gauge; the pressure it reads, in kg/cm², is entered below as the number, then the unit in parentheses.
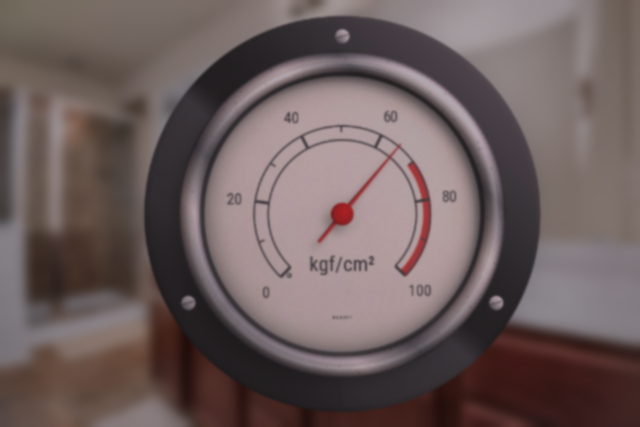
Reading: 65 (kg/cm²)
